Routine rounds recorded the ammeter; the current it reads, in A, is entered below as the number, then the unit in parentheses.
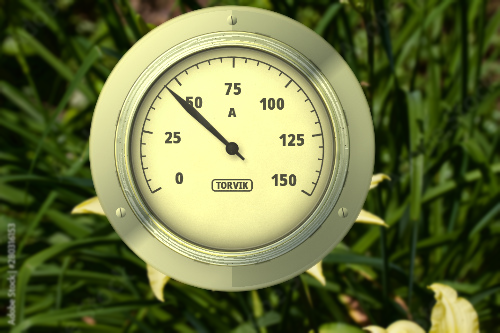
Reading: 45 (A)
